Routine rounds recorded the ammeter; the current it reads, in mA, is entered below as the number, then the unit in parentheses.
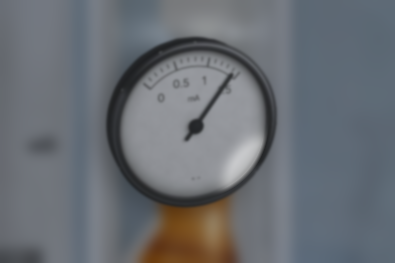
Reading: 1.4 (mA)
